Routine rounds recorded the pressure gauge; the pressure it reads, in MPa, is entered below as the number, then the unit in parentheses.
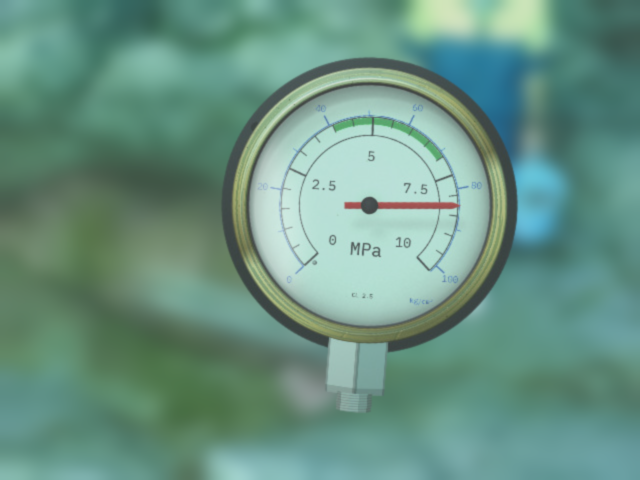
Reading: 8.25 (MPa)
